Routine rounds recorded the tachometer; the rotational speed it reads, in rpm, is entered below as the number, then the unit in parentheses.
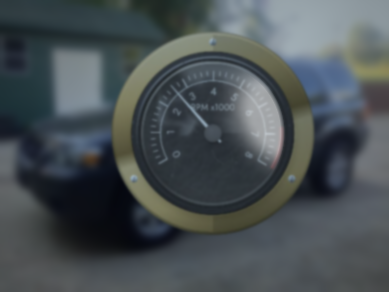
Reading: 2600 (rpm)
